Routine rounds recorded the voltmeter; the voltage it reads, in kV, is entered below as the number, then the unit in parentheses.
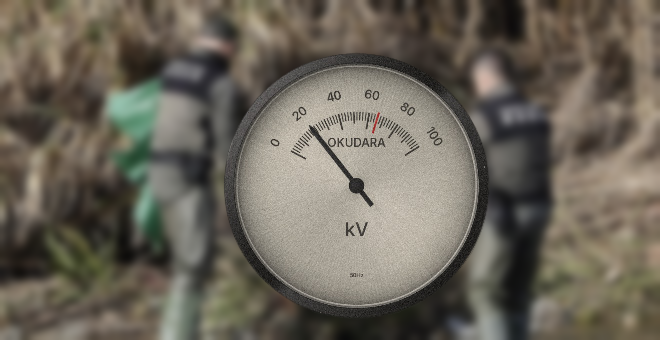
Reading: 20 (kV)
